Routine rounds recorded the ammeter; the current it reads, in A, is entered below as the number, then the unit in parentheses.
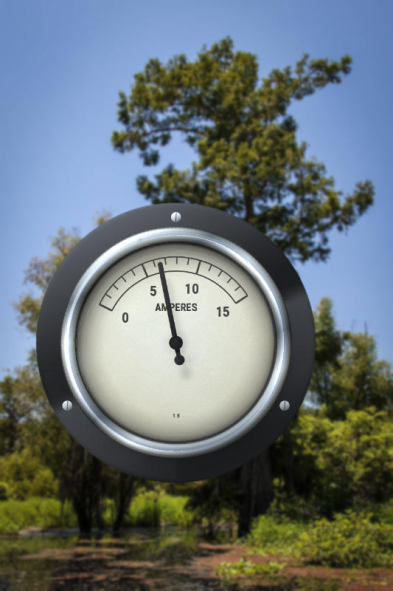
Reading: 6.5 (A)
